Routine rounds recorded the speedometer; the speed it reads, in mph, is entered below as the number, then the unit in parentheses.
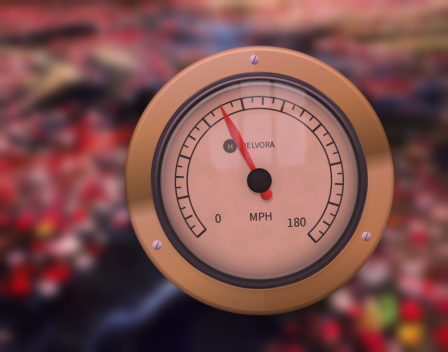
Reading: 70 (mph)
